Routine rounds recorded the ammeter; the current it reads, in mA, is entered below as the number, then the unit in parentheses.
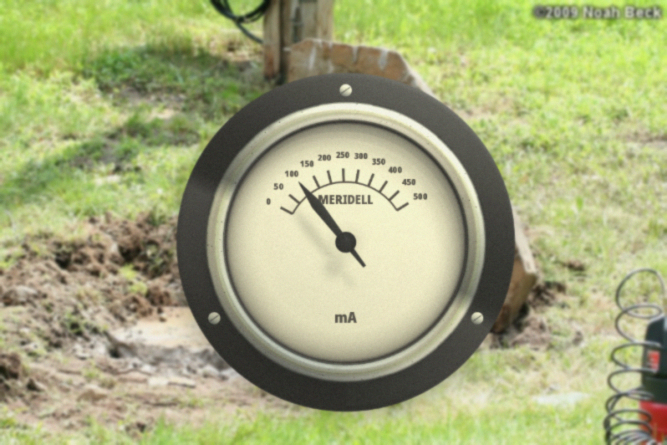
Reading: 100 (mA)
